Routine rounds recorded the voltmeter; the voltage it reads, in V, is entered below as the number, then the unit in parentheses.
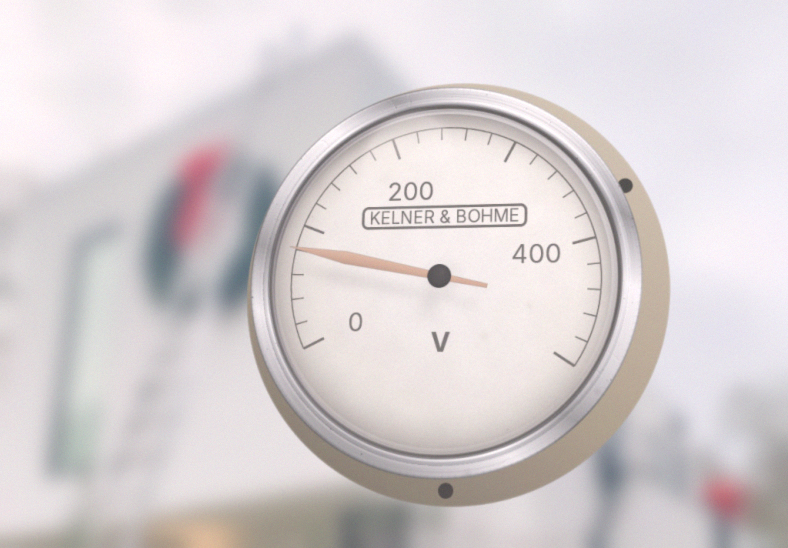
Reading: 80 (V)
